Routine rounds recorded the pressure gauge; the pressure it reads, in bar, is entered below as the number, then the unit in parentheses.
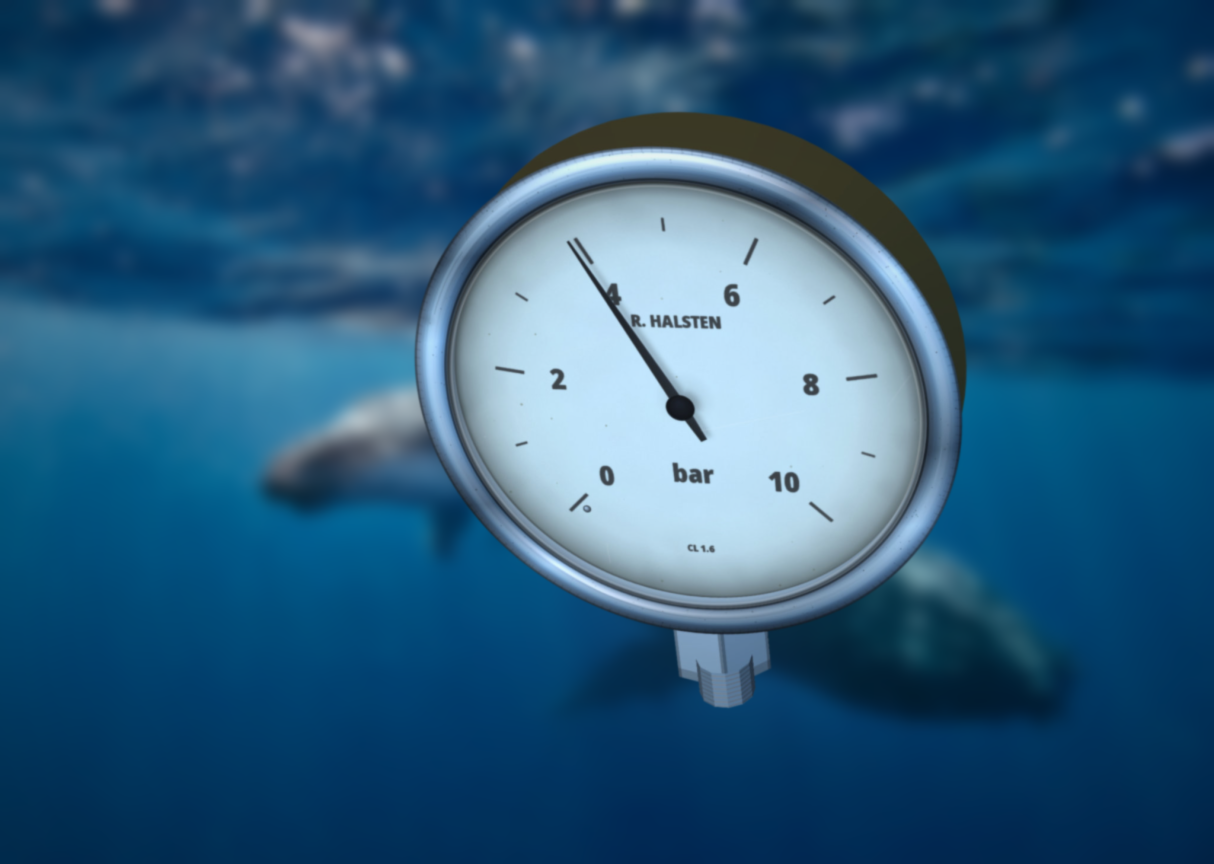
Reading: 4 (bar)
